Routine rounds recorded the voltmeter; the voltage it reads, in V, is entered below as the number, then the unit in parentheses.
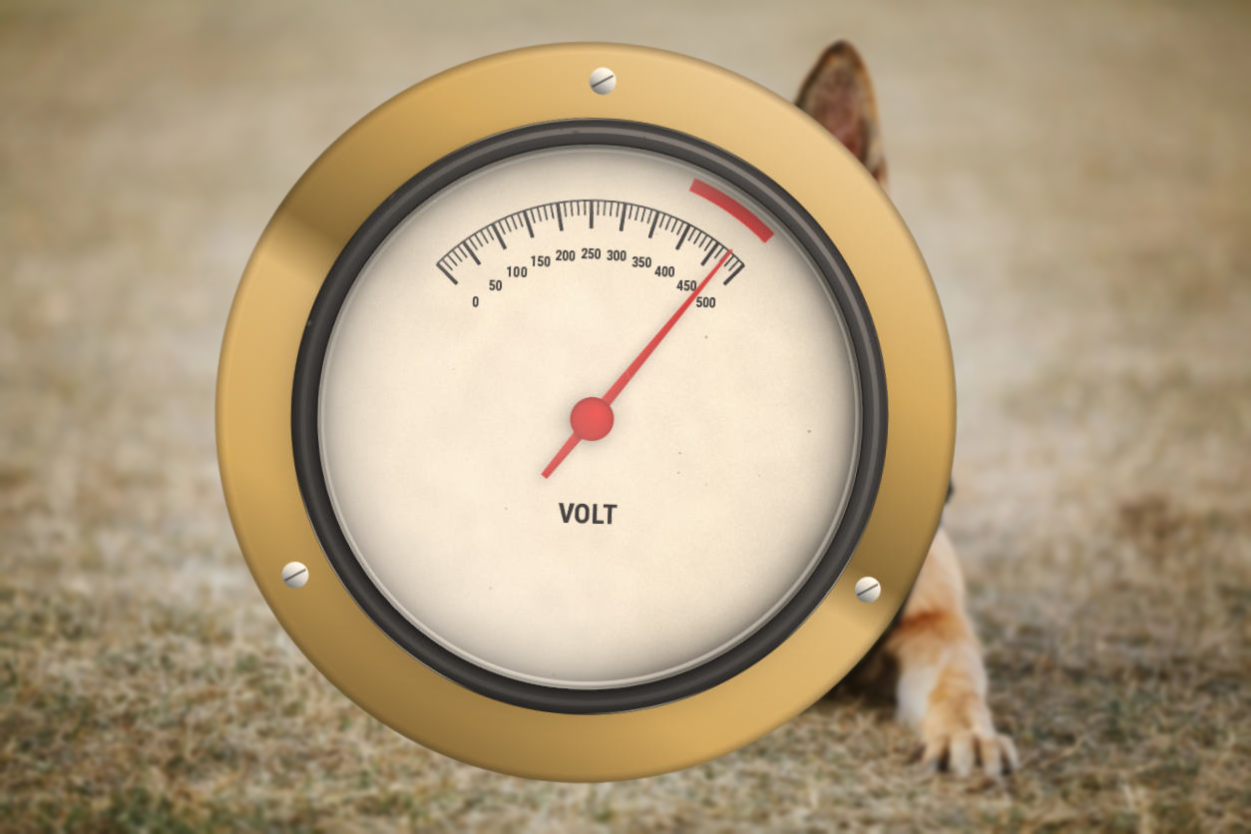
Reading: 470 (V)
